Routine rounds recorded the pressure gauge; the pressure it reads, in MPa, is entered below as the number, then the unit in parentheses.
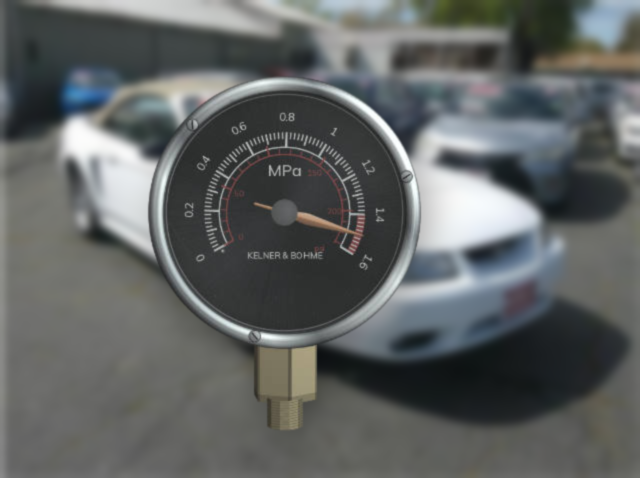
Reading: 1.5 (MPa)
